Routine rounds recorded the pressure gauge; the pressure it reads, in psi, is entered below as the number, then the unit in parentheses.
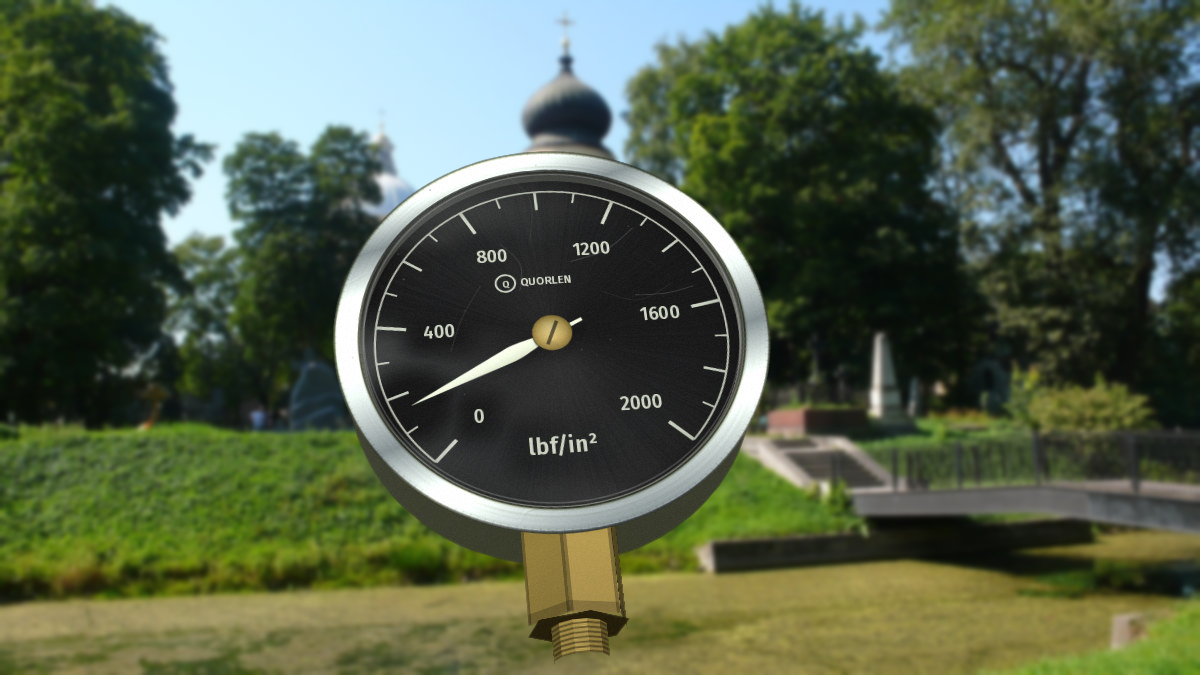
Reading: 150 (psi)
